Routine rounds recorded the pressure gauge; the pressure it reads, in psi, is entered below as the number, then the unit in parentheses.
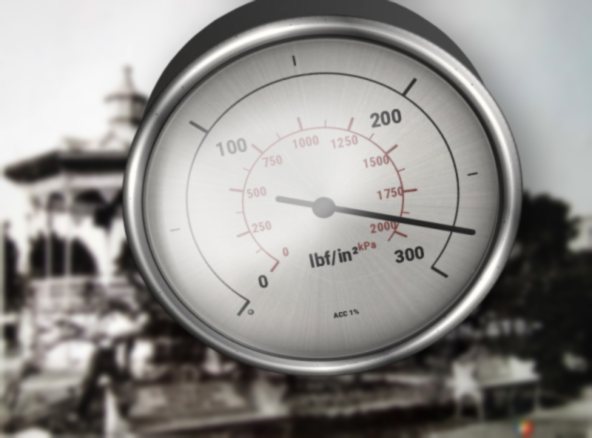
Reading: 275 (psi)
